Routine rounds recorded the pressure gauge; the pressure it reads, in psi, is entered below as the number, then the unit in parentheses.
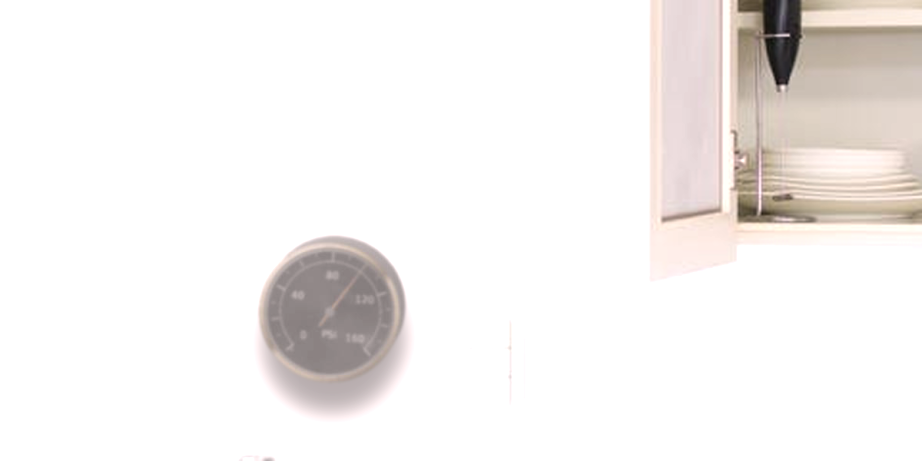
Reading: 100 (psi)
